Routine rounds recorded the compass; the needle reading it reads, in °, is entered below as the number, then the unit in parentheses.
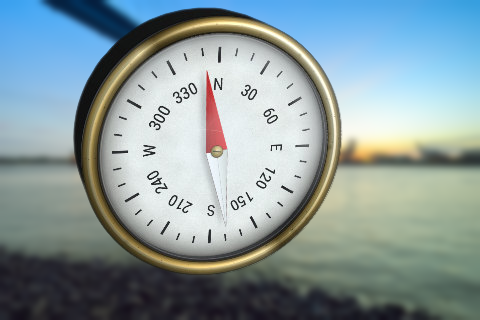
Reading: 350 (°)
